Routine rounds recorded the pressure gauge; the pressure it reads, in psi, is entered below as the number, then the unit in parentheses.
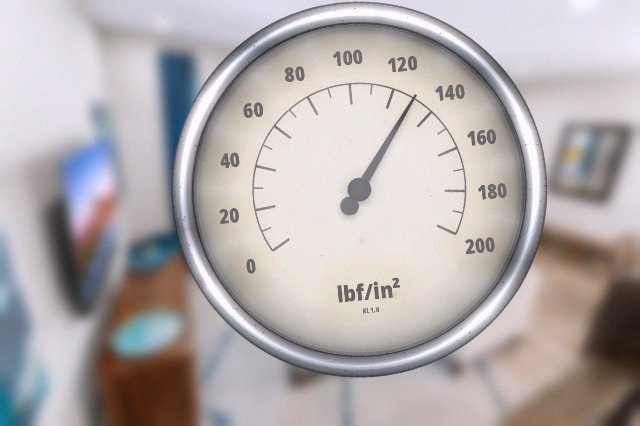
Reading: 130 (psi)
